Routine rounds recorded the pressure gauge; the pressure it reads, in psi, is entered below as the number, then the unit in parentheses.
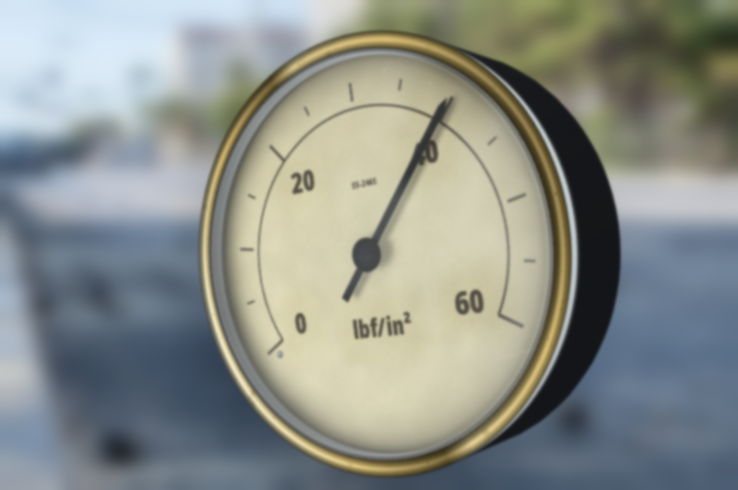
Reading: 40 (psi)
